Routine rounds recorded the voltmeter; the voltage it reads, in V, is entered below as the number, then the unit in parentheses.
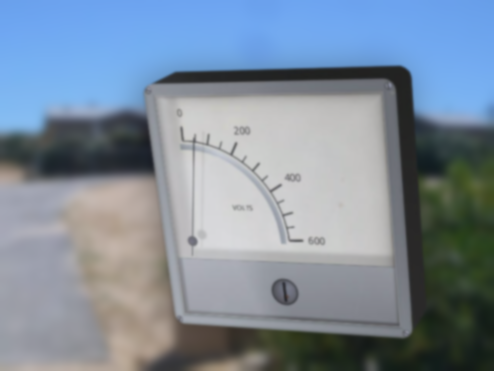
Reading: 50 (V)
